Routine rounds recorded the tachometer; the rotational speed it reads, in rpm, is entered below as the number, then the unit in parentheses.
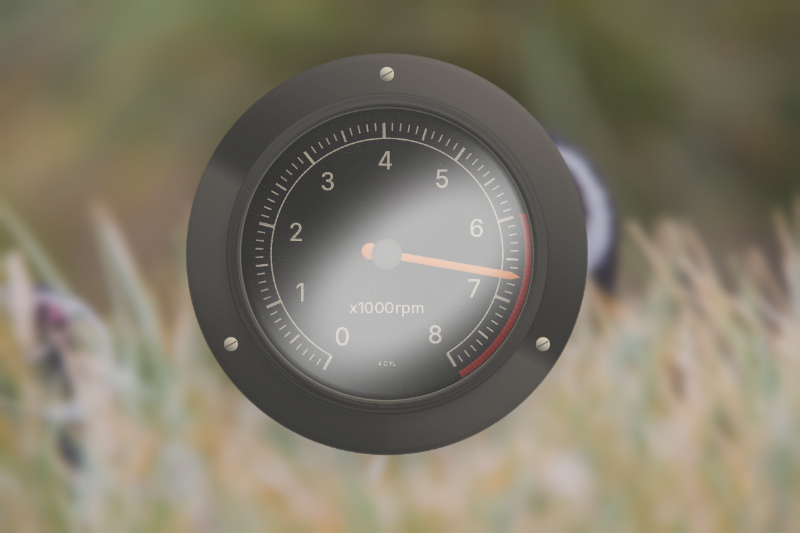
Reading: 6700 (rpm)
